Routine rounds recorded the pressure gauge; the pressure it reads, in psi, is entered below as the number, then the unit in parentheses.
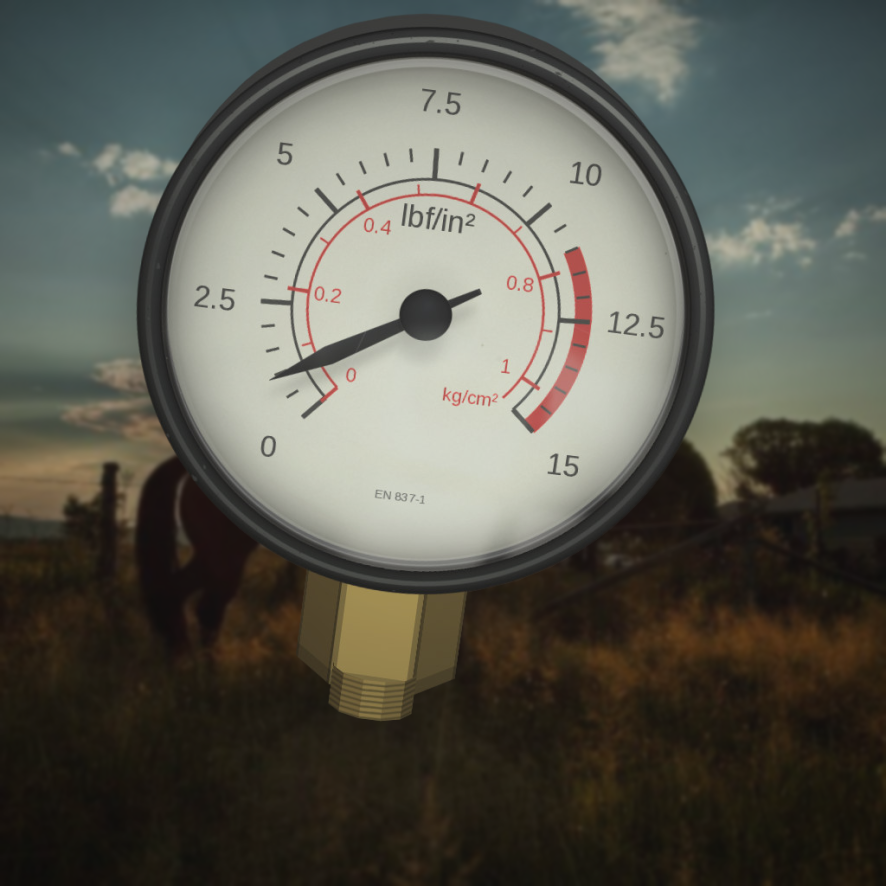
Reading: 1 (psi)
